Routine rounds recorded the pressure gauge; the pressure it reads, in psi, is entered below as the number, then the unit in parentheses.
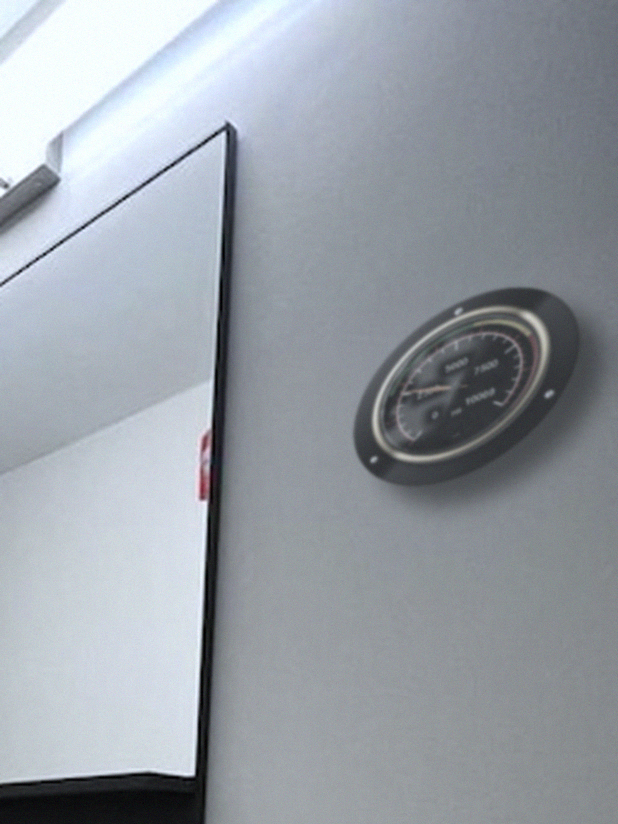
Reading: 2500 (psi)
